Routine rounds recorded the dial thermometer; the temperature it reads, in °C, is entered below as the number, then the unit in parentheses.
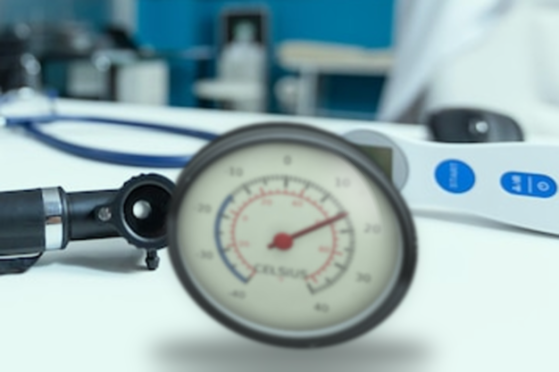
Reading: 15 (°C)
